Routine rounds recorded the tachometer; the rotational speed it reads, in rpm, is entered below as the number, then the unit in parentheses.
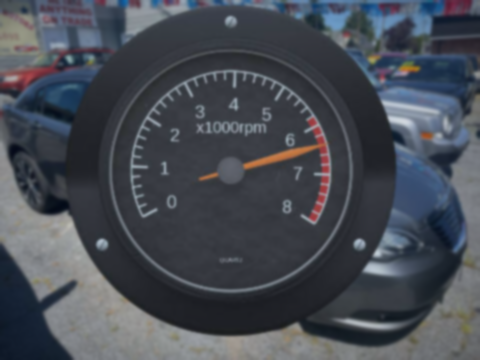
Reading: 6400 (rpm)
